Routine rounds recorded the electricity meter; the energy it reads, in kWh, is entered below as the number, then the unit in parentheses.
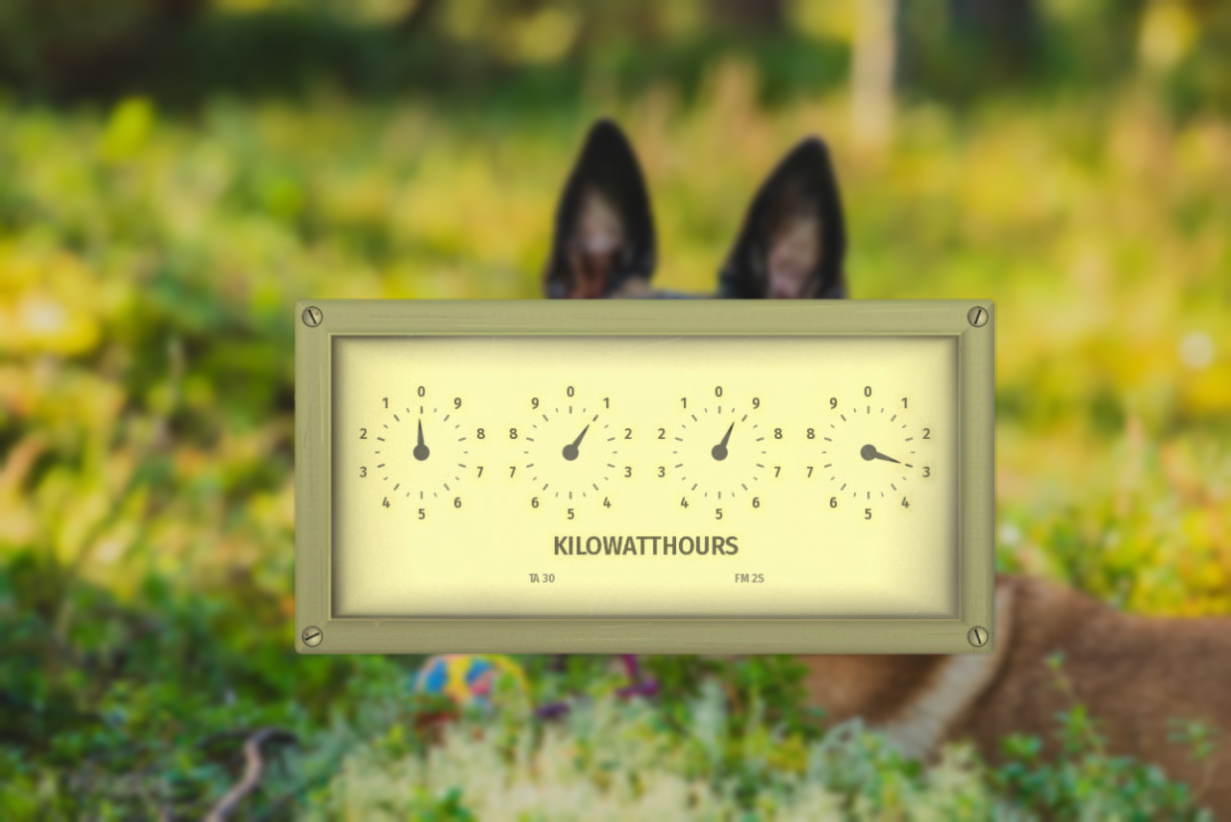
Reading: 93 (kWh)
